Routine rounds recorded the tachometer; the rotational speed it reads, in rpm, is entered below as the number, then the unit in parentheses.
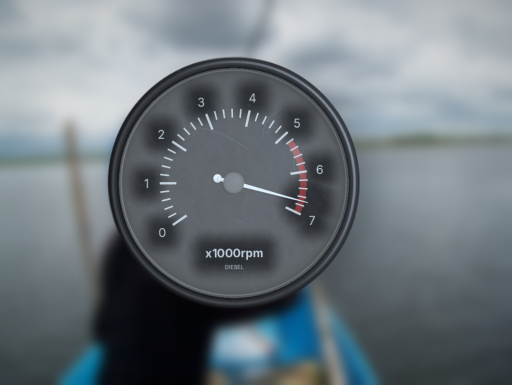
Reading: 6700 (rpm)
